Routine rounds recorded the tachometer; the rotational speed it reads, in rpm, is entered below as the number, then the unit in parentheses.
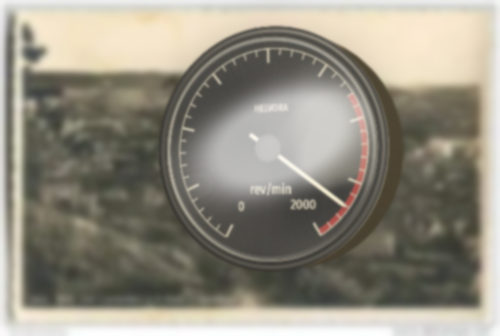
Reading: 1850 (rpm)
